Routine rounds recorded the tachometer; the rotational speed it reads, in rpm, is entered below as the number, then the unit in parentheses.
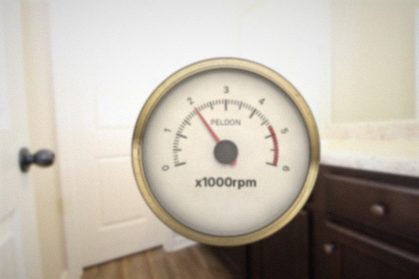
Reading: 2000 (rpm)
